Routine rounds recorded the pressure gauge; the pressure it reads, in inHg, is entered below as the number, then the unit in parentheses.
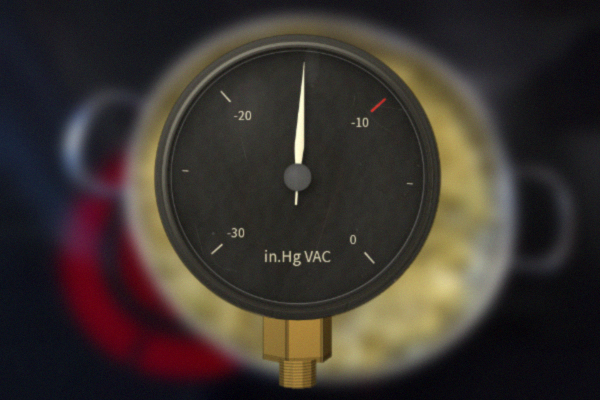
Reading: -15 (inHg)
